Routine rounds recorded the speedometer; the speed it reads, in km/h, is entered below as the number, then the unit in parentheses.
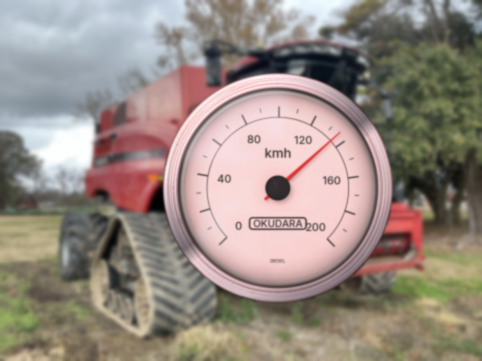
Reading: 135 (km/h)
